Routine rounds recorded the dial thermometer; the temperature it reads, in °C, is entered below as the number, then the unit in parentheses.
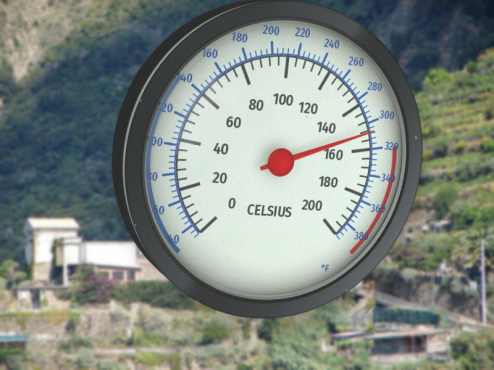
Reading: 152 (°C)
